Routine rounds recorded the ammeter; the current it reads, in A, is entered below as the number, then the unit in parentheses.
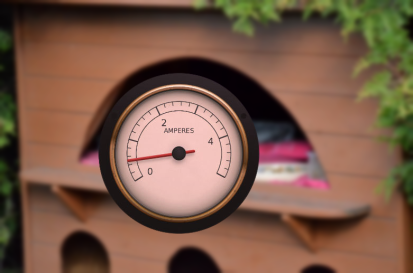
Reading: 0.5 (A)
